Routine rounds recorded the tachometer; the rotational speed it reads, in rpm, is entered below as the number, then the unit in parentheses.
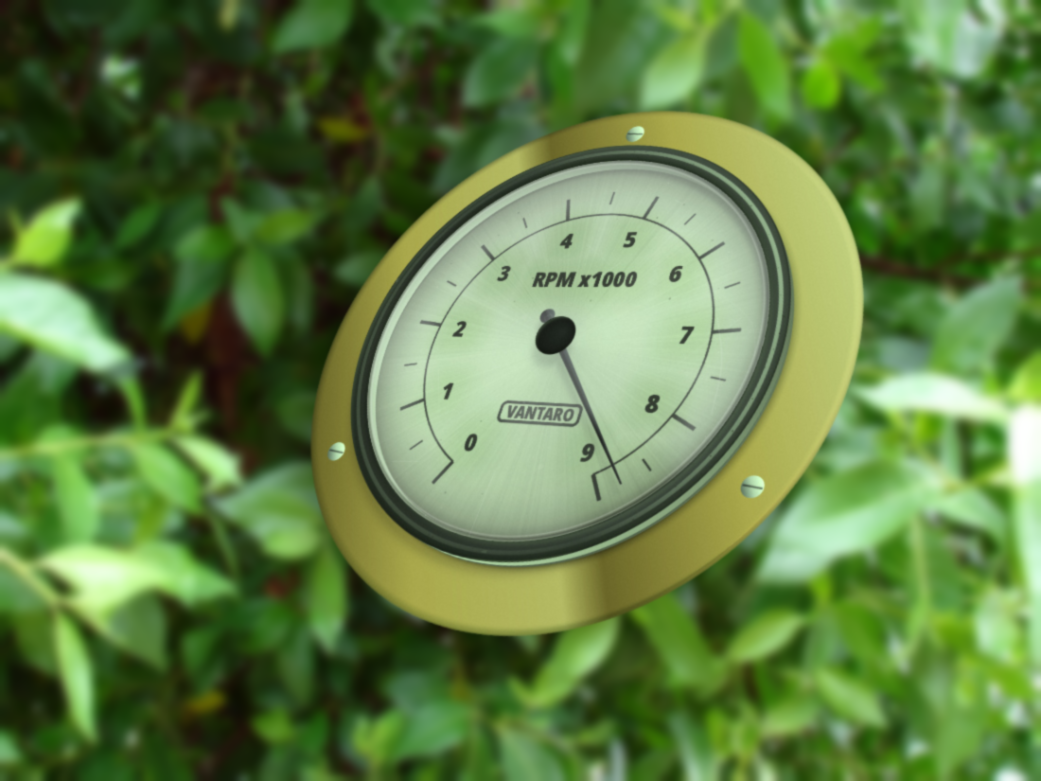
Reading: 8750 (rpm)
